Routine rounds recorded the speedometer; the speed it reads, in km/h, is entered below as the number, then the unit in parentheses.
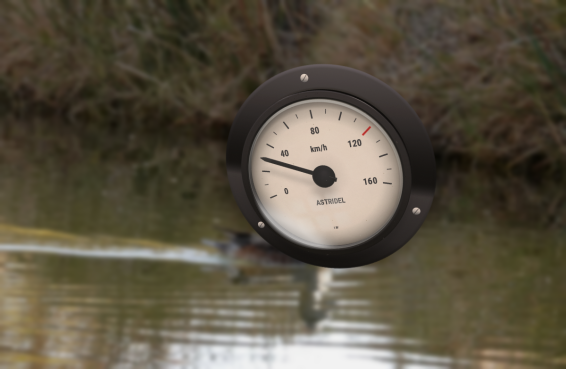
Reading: 30 (km/h)
